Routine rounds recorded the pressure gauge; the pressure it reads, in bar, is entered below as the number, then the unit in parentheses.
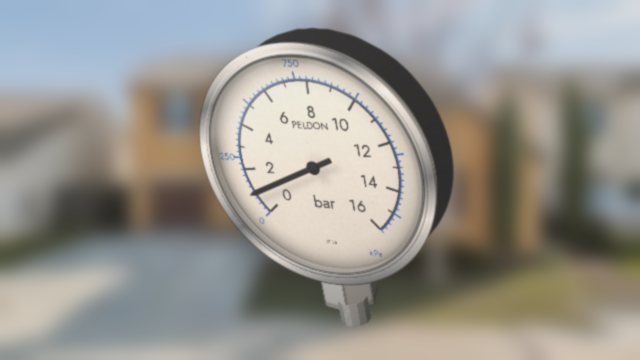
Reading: 1 (bar)
